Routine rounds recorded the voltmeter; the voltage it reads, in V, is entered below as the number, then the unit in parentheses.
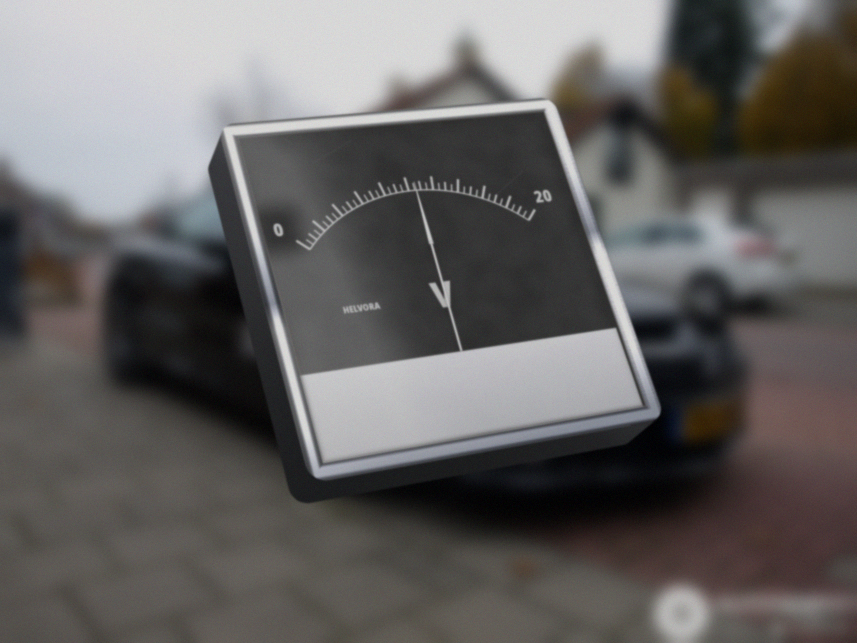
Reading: 10.5 (V)
